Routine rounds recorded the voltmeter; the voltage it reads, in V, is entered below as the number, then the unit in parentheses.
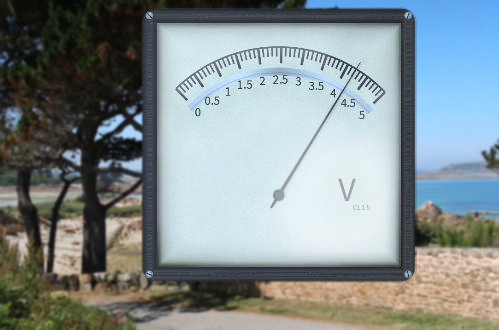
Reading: 4.2 (V)
